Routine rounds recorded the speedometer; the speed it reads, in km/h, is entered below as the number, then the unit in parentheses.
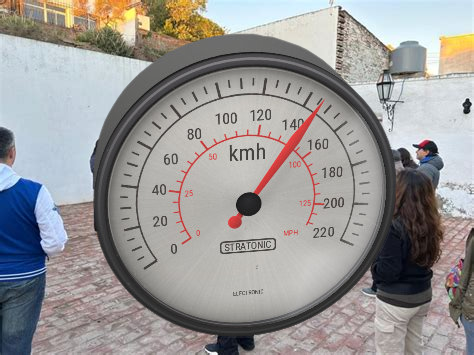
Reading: 145 (km/h)
